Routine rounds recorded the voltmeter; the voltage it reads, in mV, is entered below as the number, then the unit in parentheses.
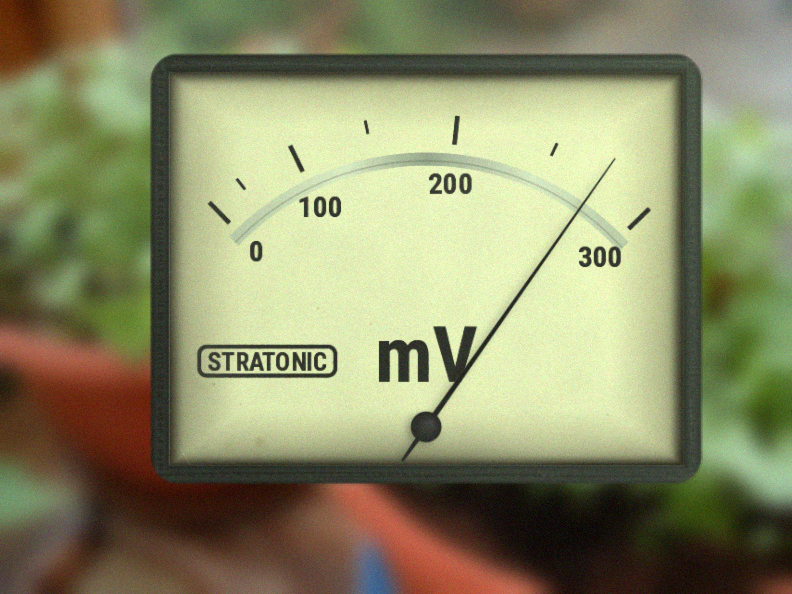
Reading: 275 (mV)
